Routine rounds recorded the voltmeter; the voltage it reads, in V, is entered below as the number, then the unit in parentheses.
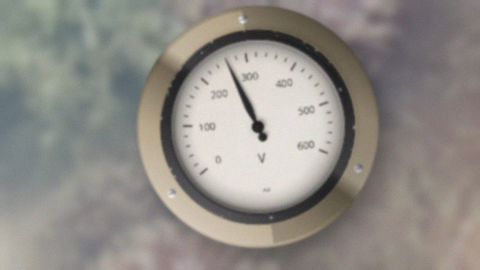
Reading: 260 (V)
